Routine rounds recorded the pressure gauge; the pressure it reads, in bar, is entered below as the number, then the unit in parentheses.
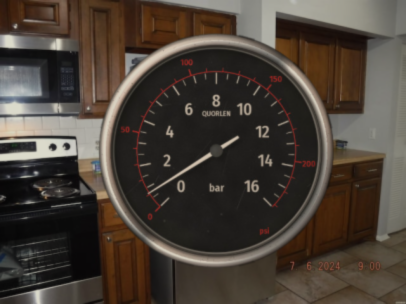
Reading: 0.75 (bar)
